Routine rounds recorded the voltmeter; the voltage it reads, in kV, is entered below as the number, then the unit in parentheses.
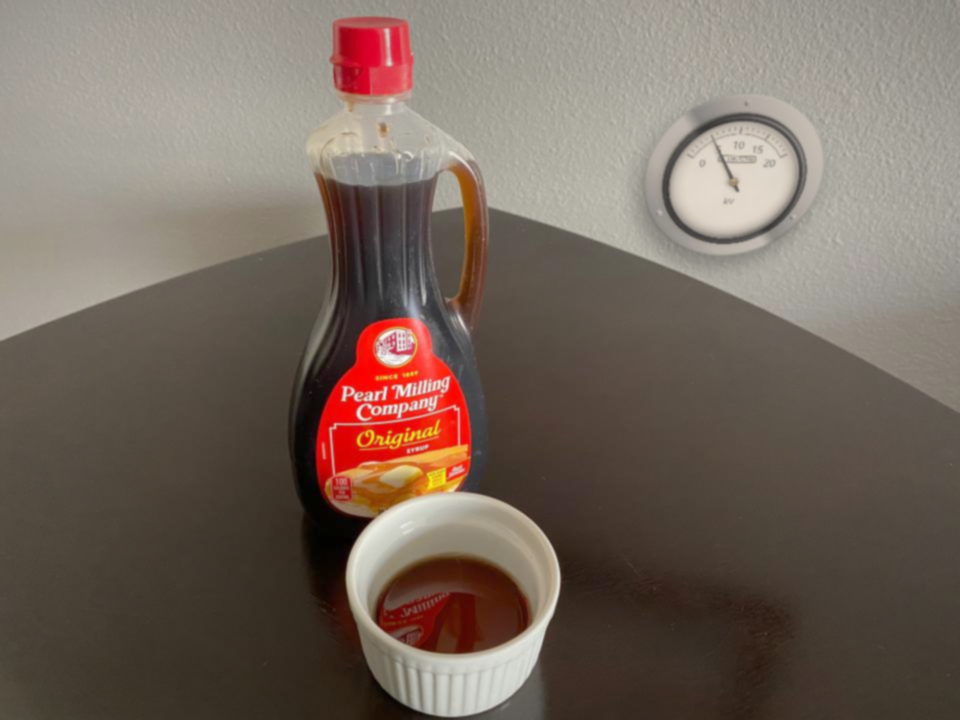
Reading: 5 (kV)
